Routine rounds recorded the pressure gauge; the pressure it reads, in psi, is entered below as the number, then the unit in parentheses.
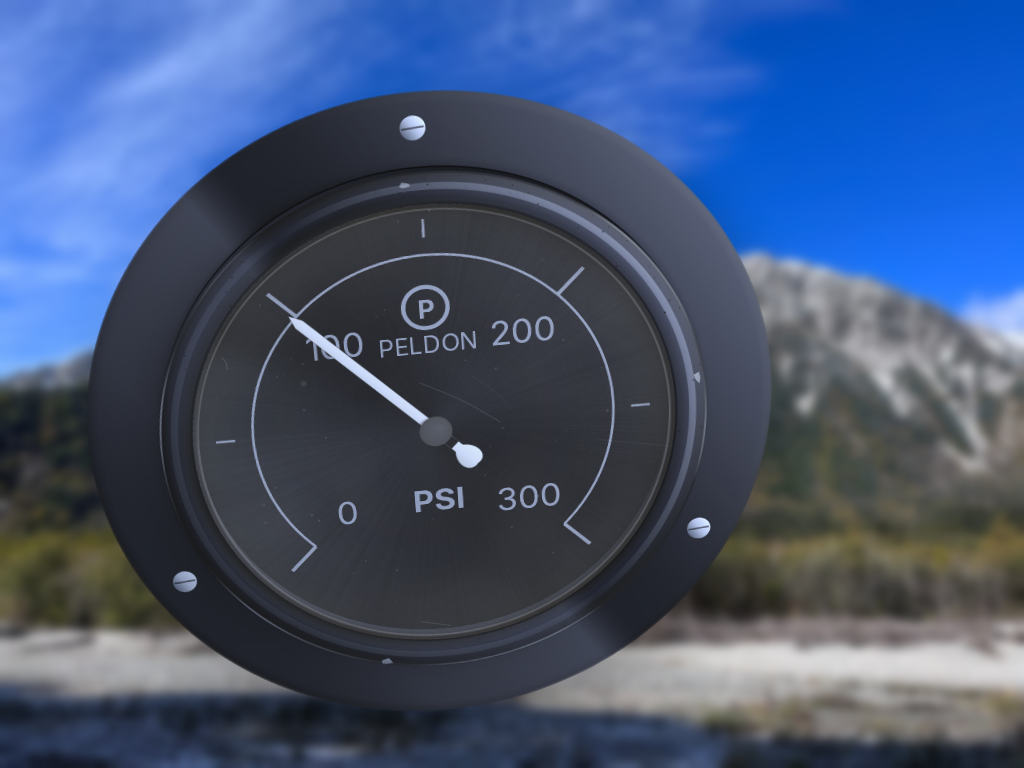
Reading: 100 (psi)
